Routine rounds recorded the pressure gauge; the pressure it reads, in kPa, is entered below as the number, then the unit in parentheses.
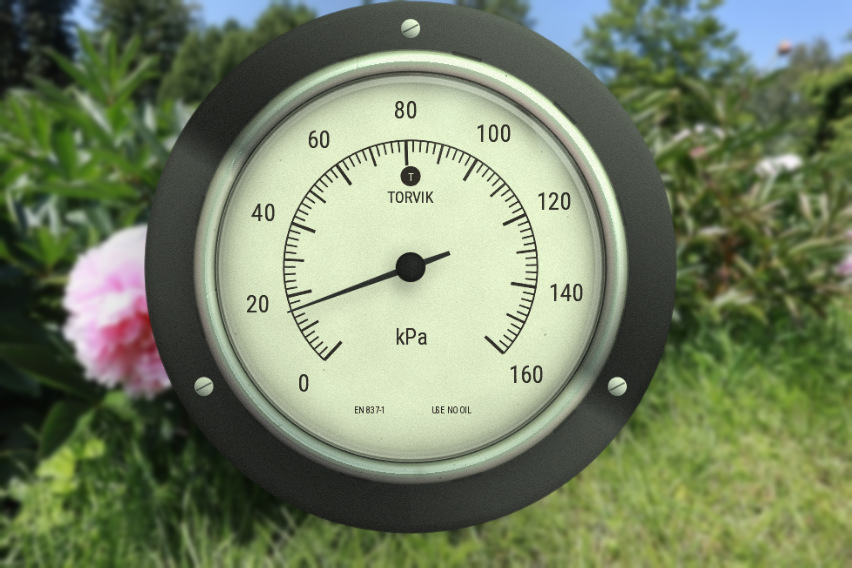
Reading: 16 (kPa)
